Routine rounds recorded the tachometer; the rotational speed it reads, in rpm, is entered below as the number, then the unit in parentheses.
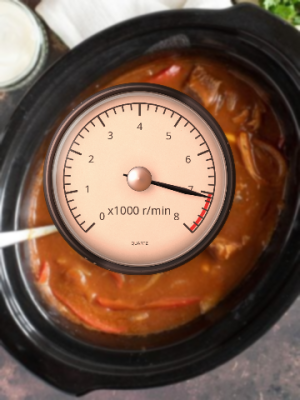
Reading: 7100 (rpm)
